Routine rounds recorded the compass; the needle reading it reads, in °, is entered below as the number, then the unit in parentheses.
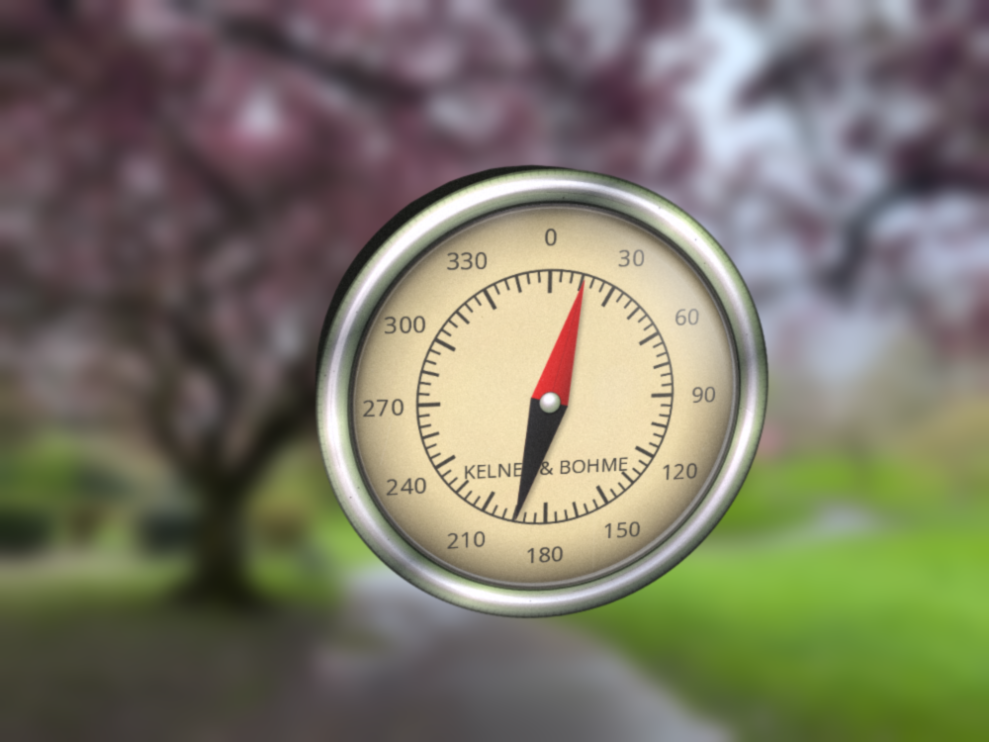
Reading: 15 (°)
